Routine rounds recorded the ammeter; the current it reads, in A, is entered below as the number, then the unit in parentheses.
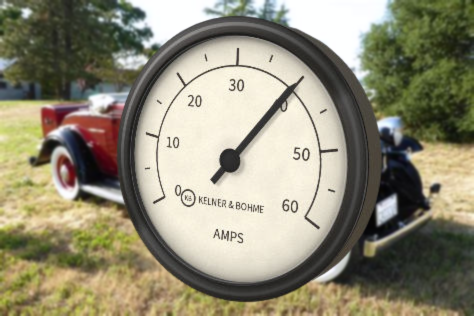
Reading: 40 (A)
